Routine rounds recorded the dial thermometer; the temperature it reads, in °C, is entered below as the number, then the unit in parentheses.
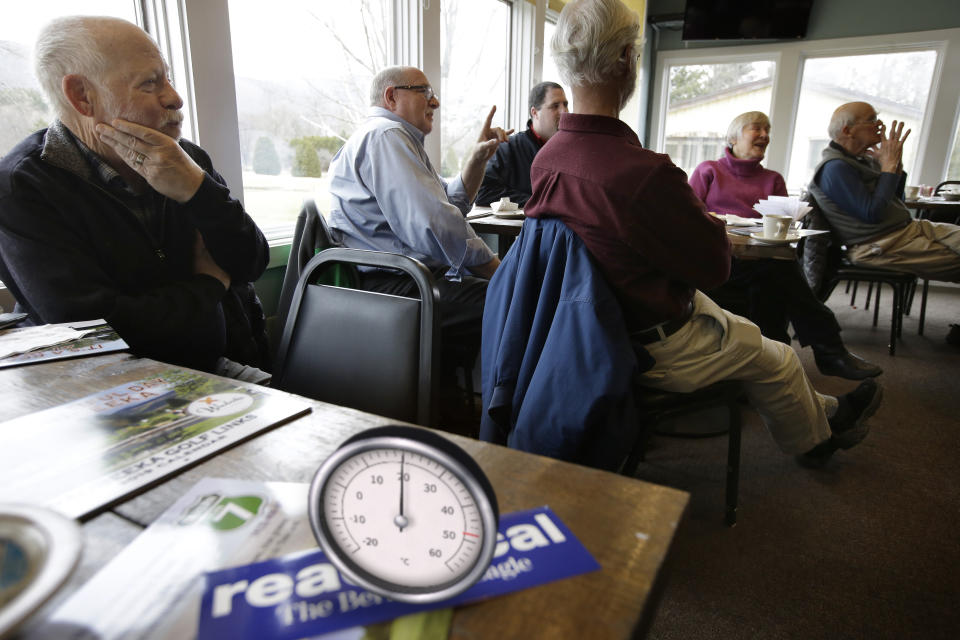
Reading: 20 (°C)
